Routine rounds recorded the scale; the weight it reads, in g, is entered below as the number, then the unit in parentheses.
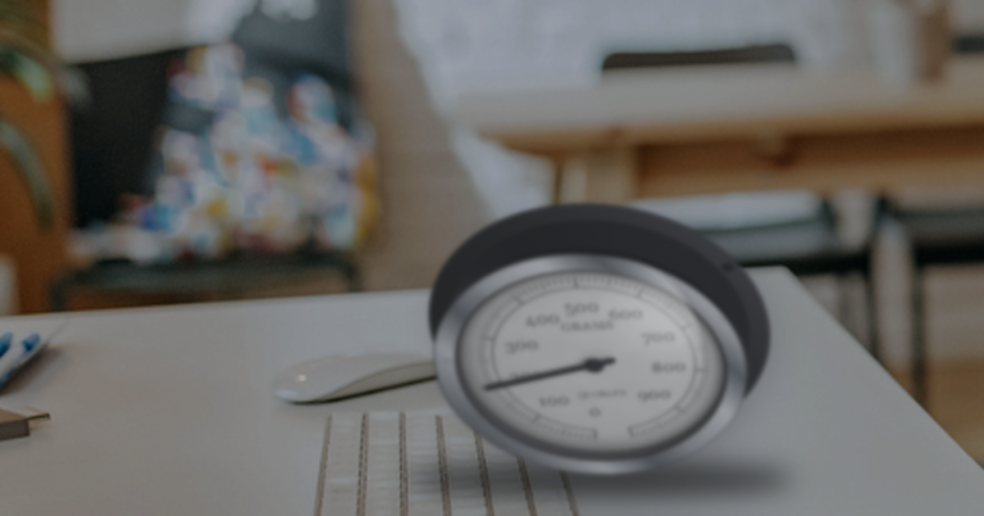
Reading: 200 (g)
